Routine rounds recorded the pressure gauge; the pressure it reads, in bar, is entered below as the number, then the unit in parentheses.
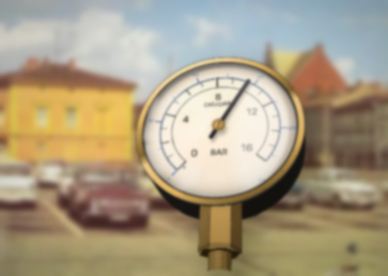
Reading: 10 (bar)
